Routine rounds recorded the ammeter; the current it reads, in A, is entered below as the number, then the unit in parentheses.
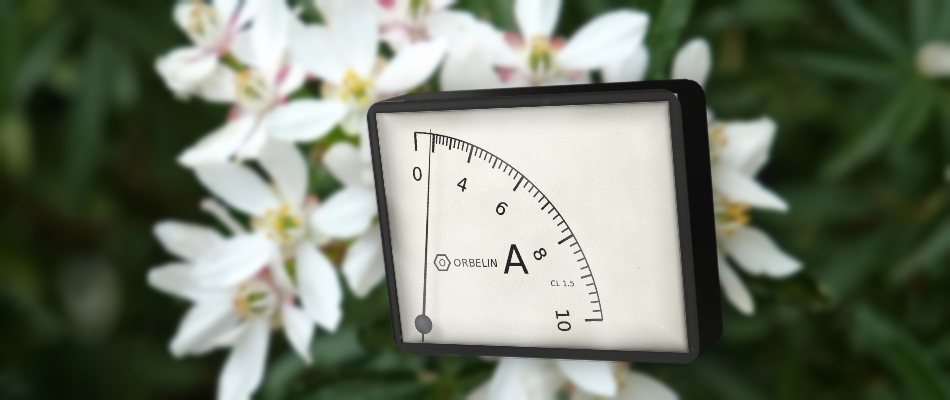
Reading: 2 (A)
